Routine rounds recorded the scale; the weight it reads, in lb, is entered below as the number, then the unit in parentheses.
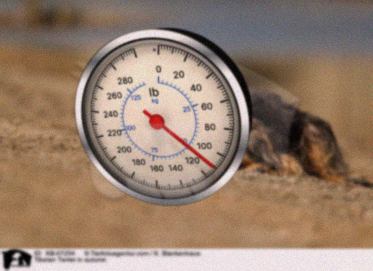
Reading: 110 (lb)
